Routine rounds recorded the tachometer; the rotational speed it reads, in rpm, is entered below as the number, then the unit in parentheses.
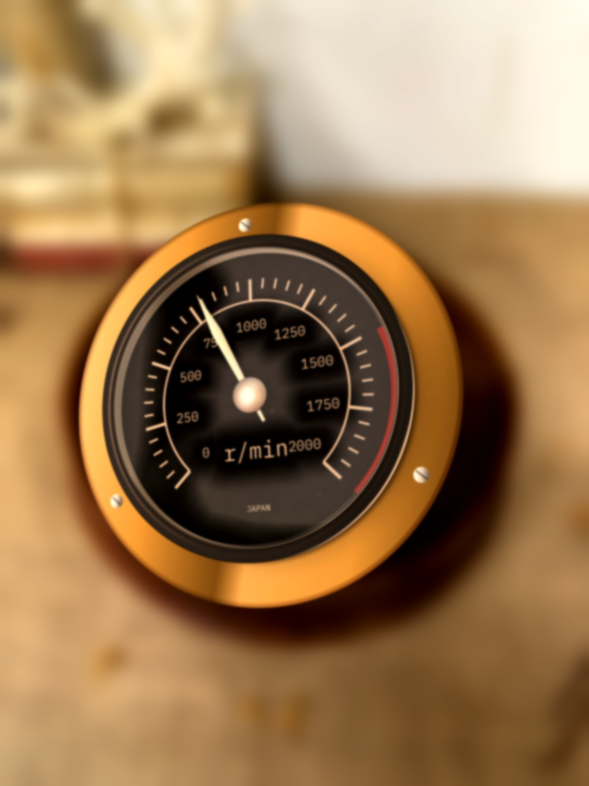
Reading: 800 (rpm)
